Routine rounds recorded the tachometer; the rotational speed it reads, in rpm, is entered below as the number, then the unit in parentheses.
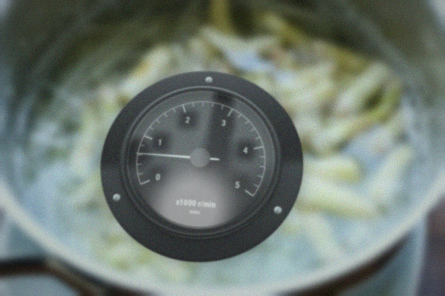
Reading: 600 (rpm)
